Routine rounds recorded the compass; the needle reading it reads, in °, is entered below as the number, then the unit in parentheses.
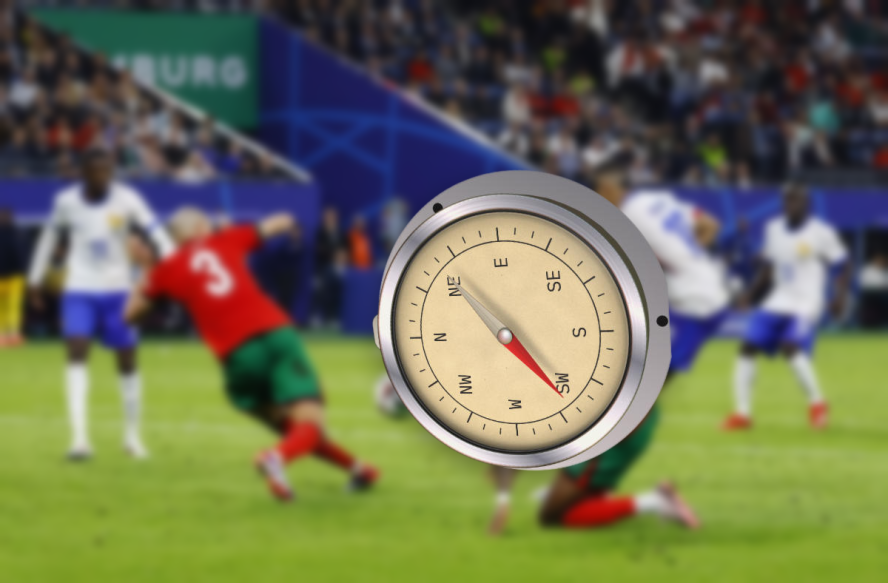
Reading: 230 (°)
